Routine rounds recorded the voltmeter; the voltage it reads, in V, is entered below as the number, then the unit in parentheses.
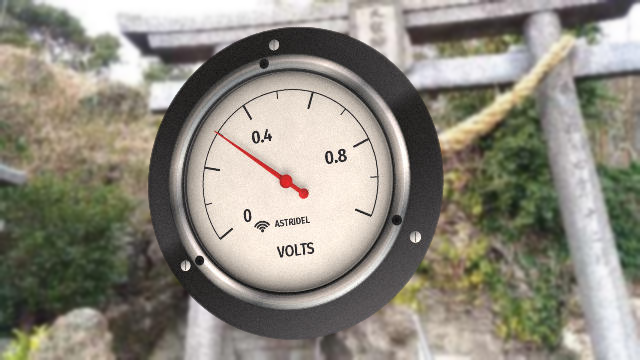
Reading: 0.3 (V)
